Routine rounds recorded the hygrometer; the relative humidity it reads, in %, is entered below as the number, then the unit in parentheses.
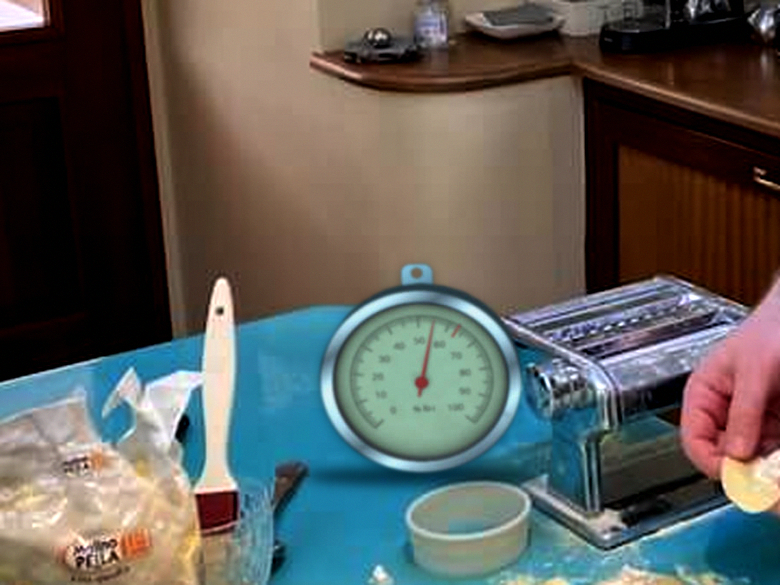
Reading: 55 (%)
